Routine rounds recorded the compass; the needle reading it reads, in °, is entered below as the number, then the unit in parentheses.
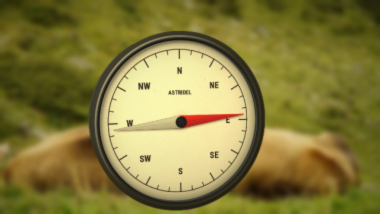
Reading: 85 (°)
